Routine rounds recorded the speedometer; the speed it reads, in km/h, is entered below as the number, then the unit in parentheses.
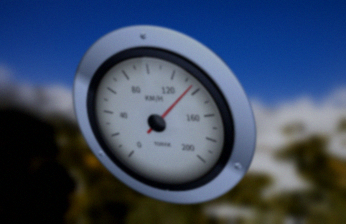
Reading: 135 (km/h)
